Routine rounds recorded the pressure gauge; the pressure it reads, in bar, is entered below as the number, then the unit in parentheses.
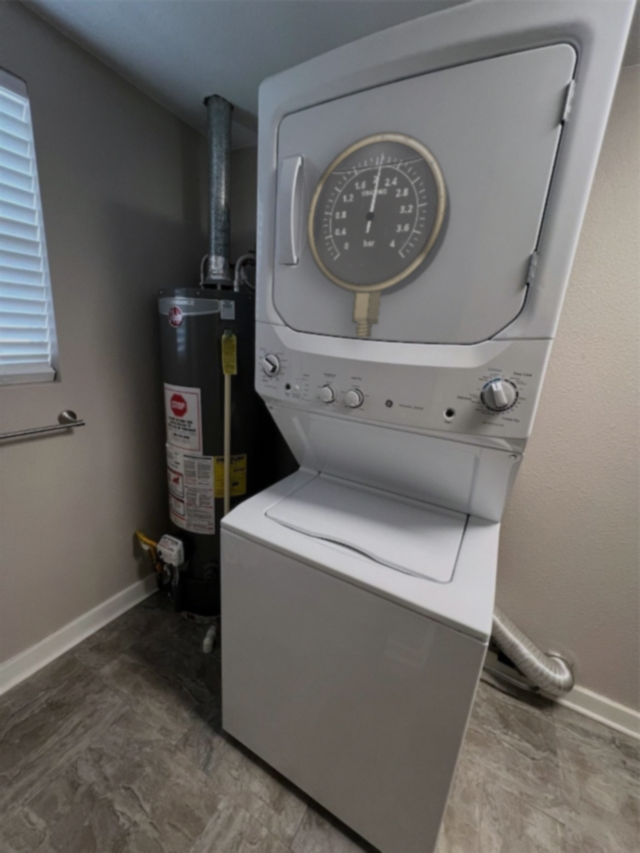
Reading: 2.1 (bar)
